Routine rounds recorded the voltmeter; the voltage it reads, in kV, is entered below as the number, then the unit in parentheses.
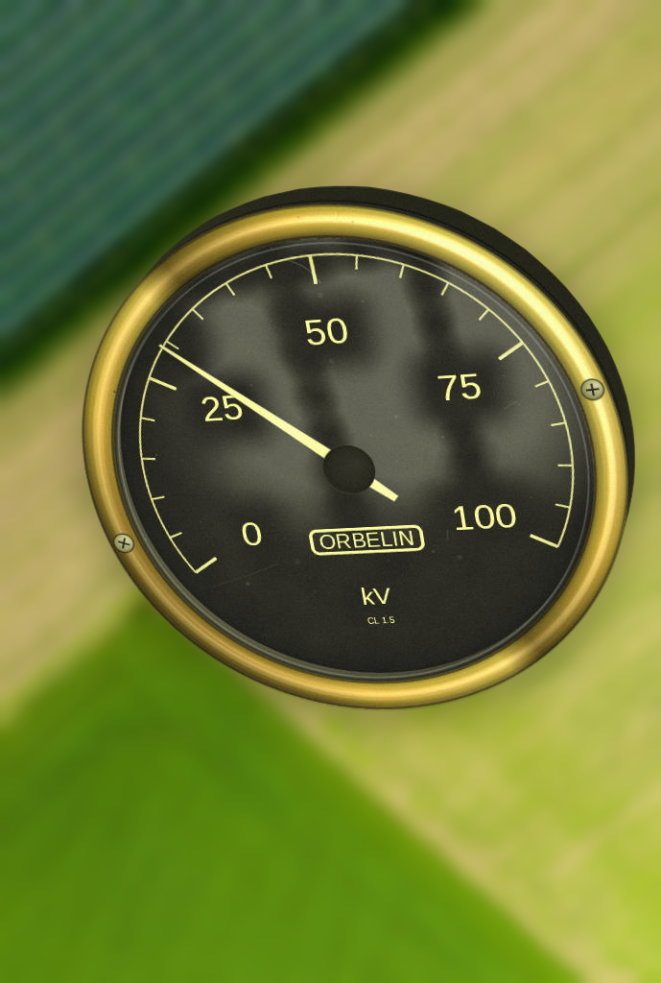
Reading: 30 (kV)
